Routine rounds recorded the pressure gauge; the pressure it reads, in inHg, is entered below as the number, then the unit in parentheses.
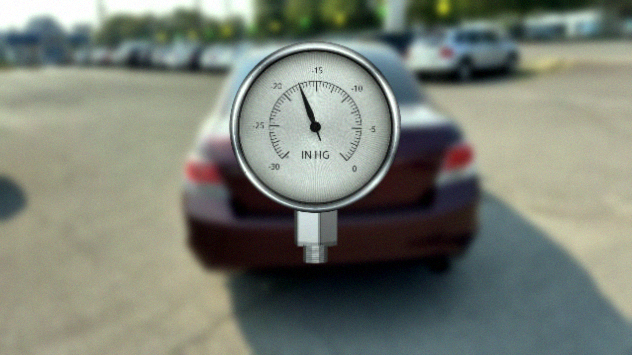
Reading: -17.5 (inHg)
